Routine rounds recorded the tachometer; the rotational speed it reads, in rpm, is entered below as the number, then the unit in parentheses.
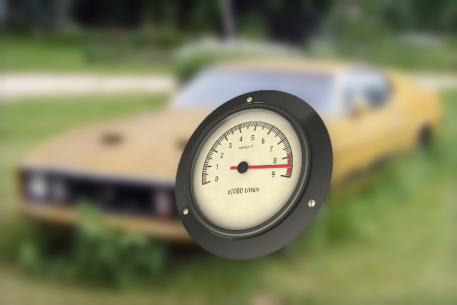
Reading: 8500 (rpm)
